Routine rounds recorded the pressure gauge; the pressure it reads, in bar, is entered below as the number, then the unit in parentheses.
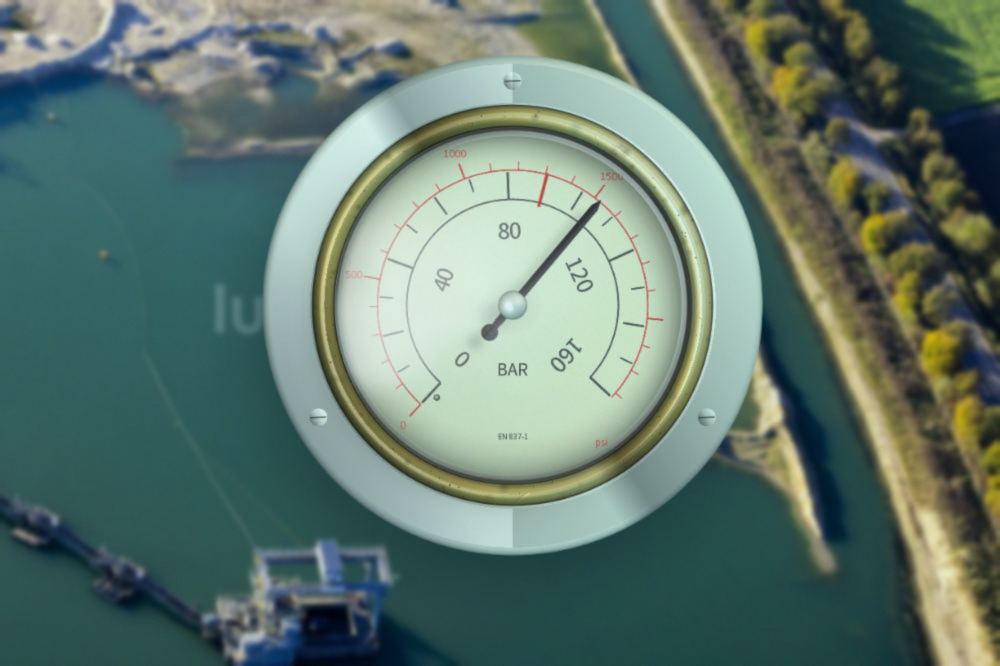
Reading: 105 (bar)
